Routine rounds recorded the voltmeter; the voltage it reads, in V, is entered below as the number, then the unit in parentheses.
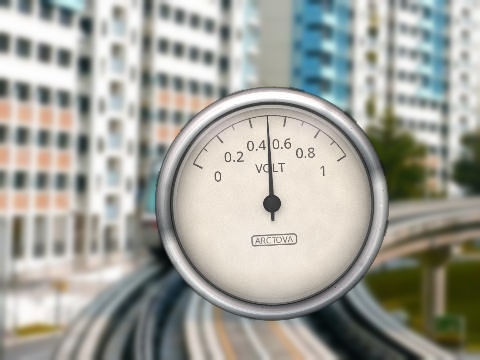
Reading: 0.5 (V)
